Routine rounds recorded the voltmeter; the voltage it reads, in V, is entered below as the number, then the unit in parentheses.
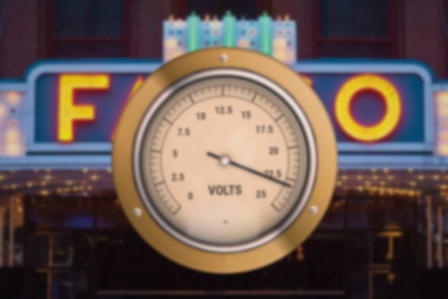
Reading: 23 (V)
